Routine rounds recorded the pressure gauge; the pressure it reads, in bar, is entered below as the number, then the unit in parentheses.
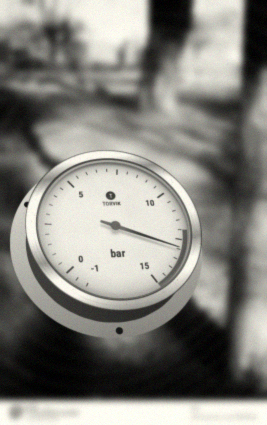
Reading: 13 (bar)
